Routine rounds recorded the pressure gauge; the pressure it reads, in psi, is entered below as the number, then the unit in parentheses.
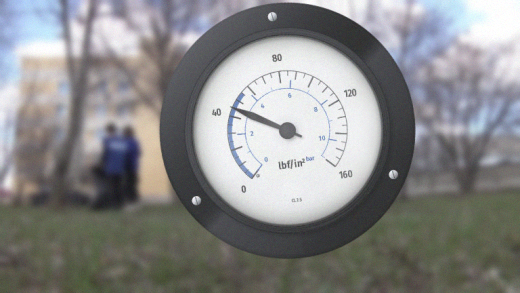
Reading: 45 (psi)
